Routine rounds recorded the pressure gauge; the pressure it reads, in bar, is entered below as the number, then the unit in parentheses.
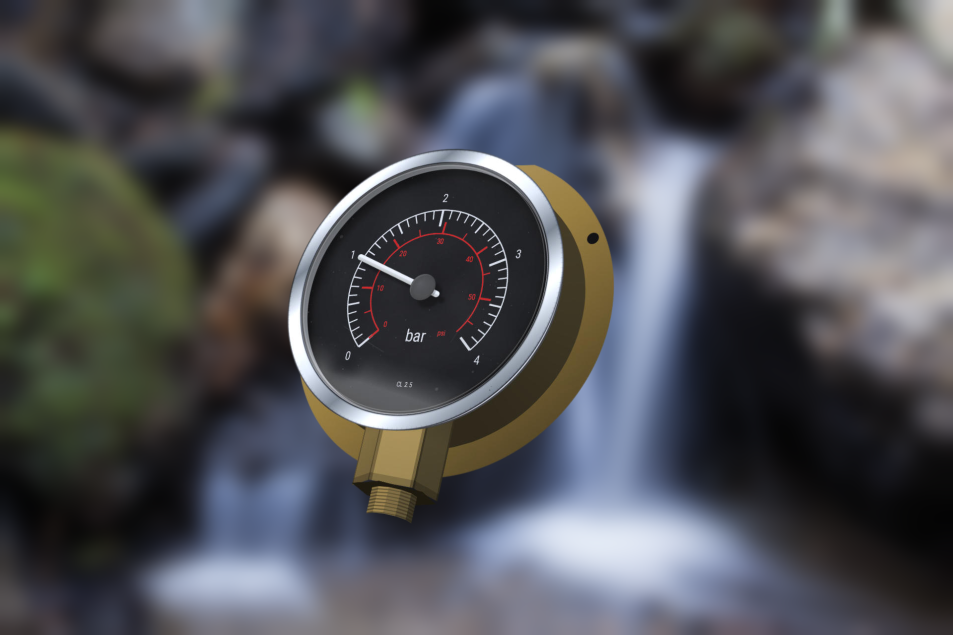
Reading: 1 (bar)
